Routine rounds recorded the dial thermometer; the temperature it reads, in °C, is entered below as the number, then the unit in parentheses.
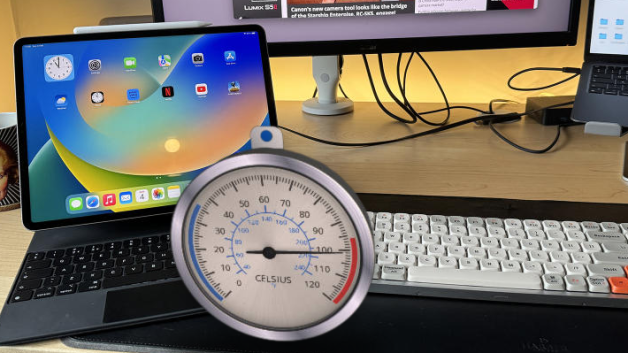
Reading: 100 (°C)
